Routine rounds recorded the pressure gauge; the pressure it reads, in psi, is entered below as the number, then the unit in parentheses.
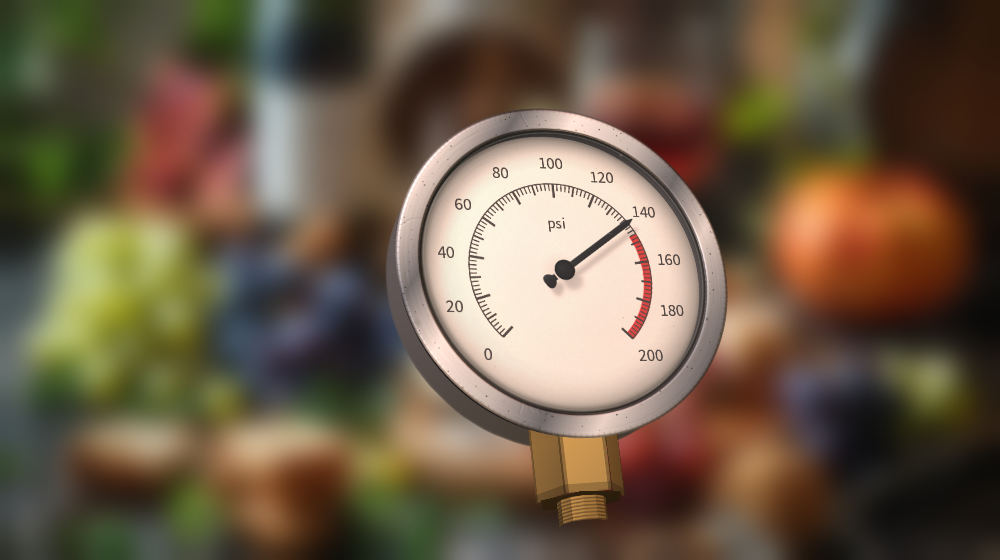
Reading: 140 (psi)
